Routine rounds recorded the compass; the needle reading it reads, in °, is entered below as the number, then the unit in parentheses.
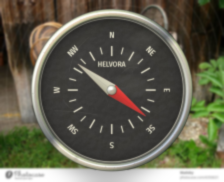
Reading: 127.5 (°)
